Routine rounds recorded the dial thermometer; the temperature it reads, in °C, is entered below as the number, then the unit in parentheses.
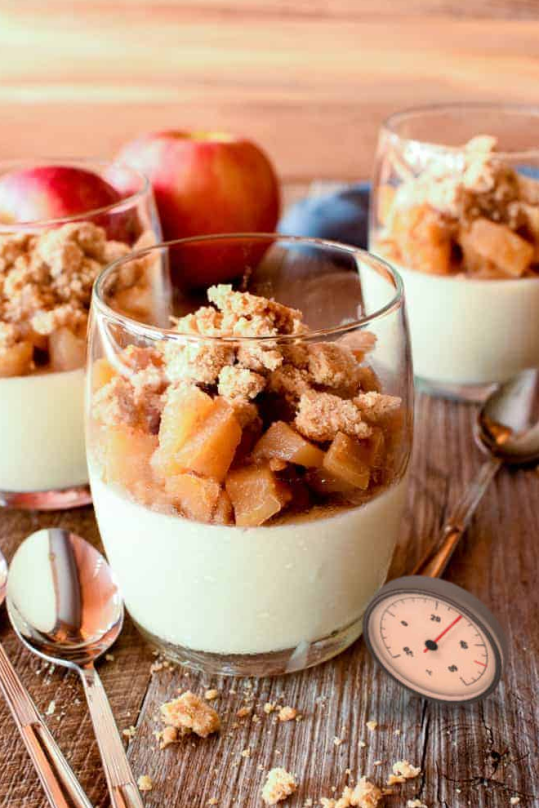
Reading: 28 (°C)
